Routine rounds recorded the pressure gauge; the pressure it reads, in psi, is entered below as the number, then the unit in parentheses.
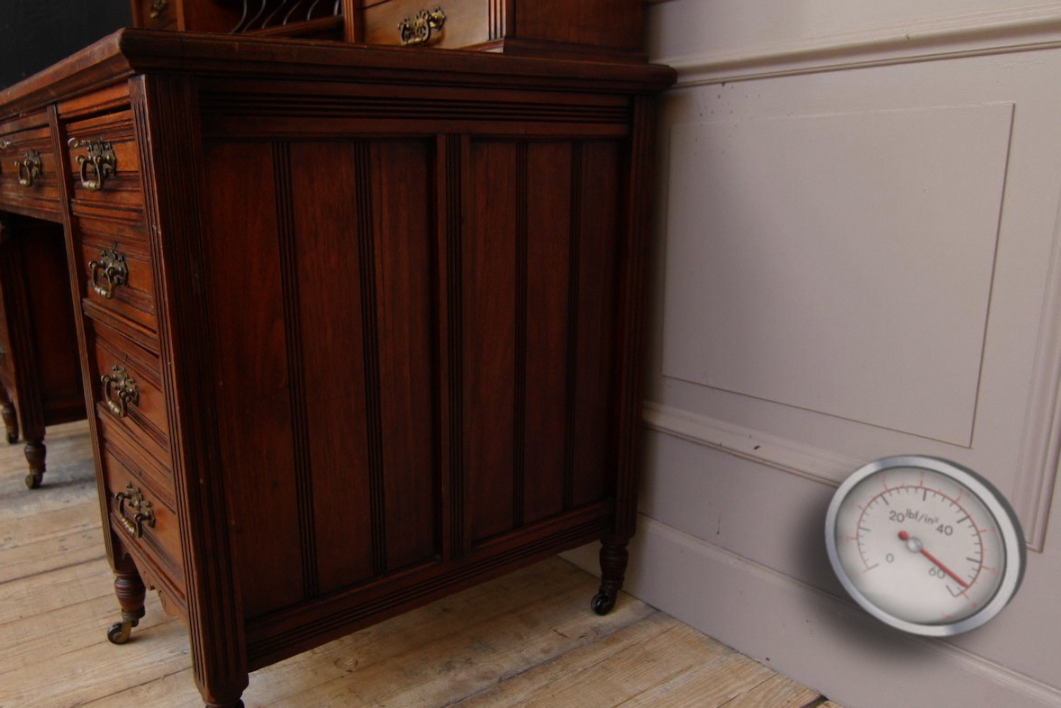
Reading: 56 (psi)
